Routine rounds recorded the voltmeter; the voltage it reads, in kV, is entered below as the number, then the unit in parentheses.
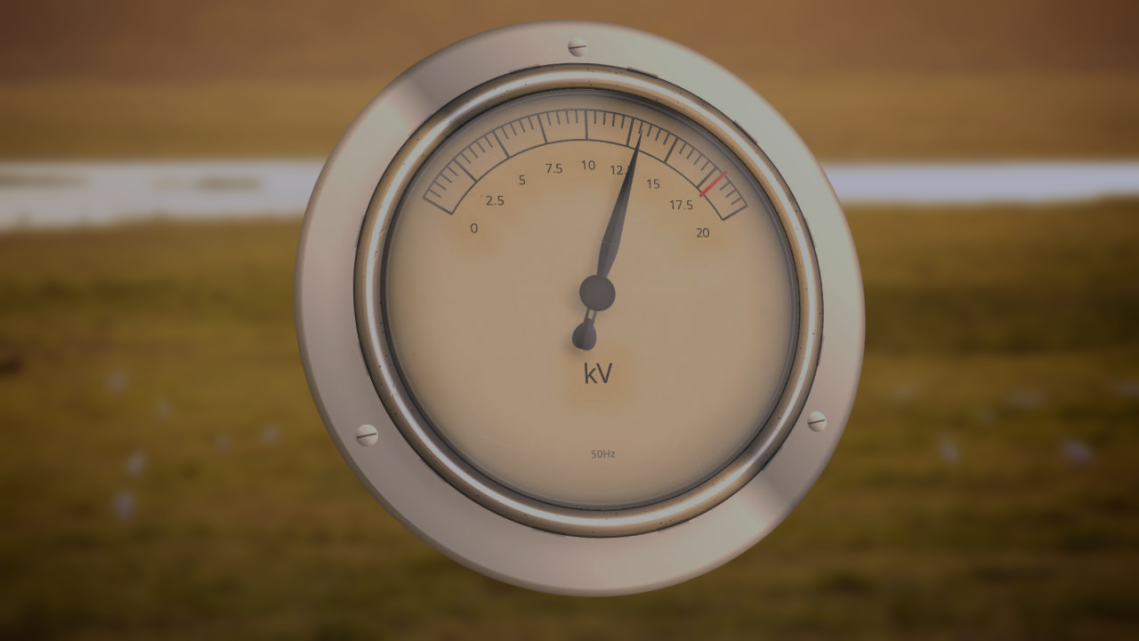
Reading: 13 (kV)
